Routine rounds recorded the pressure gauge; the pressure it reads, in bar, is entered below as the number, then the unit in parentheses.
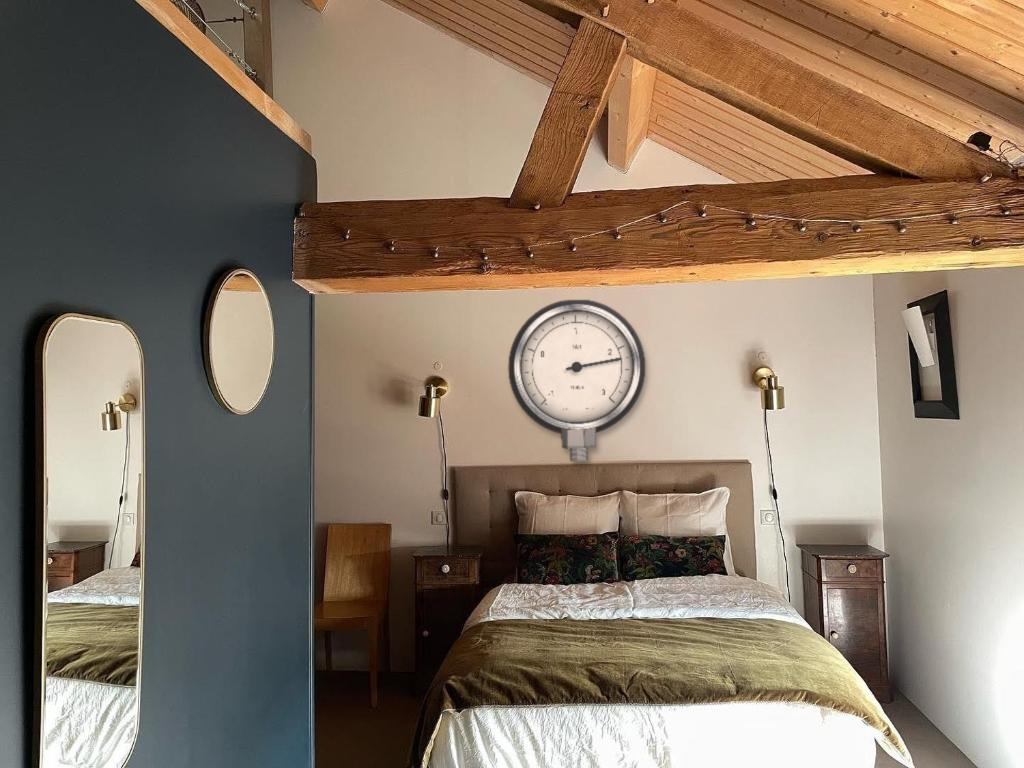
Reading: 2.2 (bar)
